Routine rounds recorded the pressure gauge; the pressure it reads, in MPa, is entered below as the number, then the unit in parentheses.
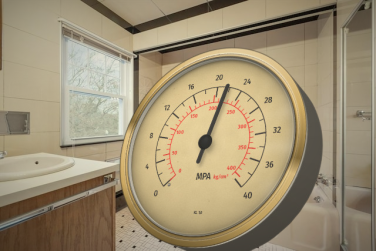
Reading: 22 (MPa)
